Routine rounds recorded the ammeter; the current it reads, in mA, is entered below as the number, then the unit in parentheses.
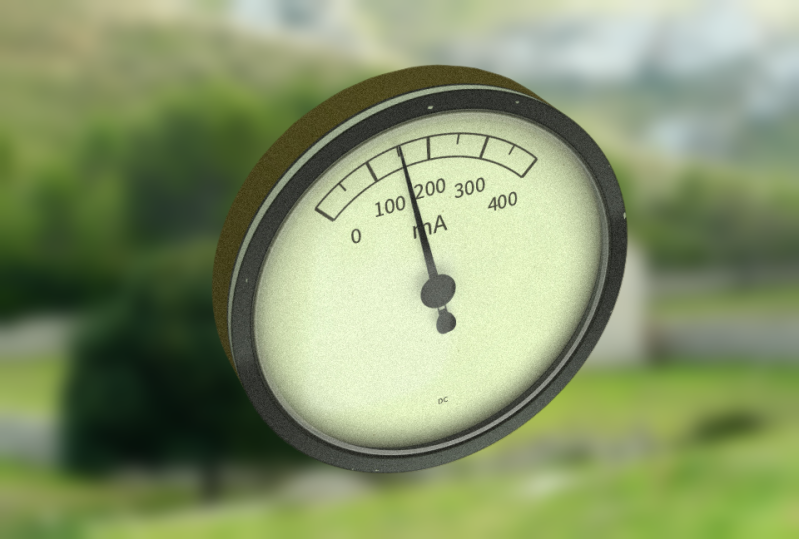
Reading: 150 (mA)
